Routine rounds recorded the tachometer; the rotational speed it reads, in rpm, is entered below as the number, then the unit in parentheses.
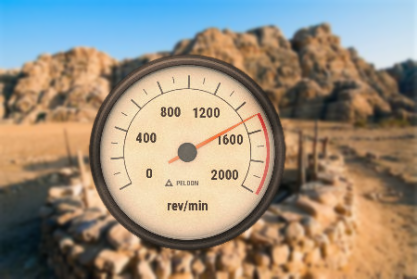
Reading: 1500 (rpm)
